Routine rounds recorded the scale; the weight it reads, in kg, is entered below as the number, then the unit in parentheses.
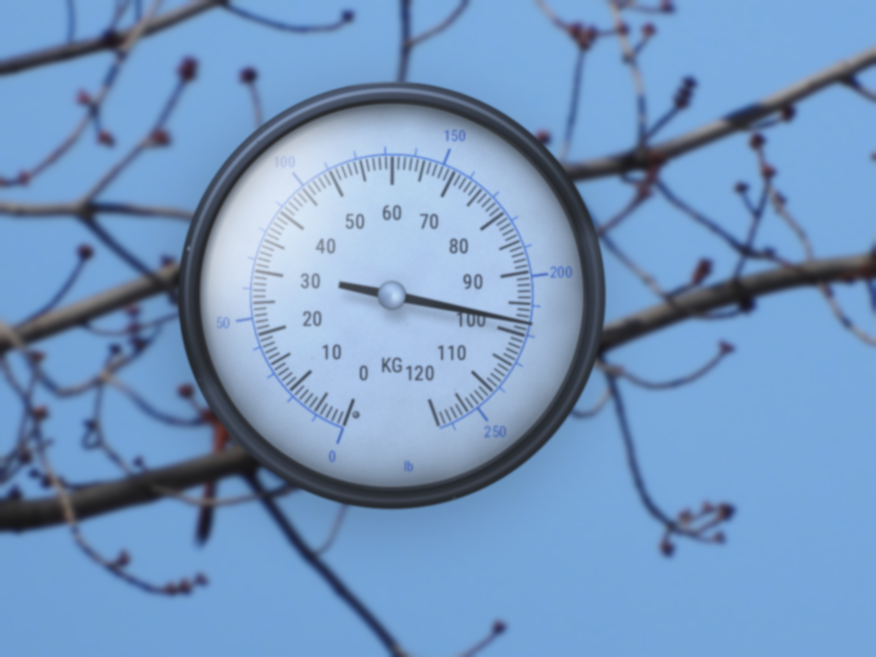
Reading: 98 (kg)
